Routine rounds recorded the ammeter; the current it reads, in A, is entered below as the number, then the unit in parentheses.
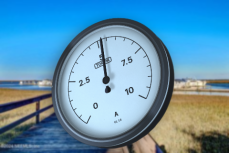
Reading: 5.25 (A)
